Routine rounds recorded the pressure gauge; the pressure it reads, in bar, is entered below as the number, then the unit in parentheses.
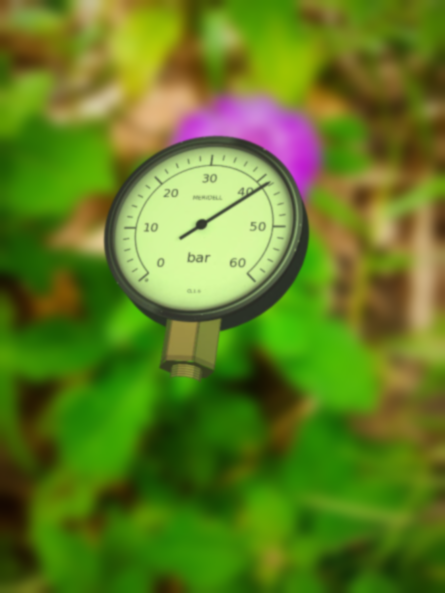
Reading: 42 (bar)
